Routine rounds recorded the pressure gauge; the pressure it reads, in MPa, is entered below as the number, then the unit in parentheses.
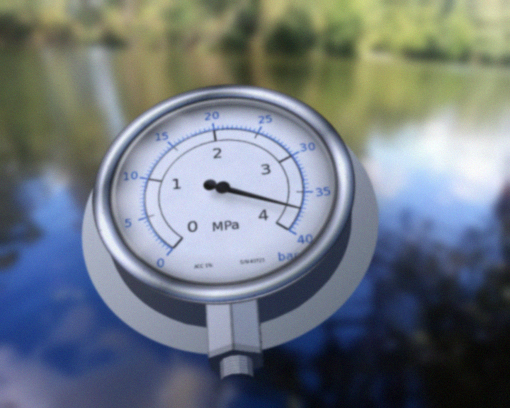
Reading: 3.75 (MPa)
